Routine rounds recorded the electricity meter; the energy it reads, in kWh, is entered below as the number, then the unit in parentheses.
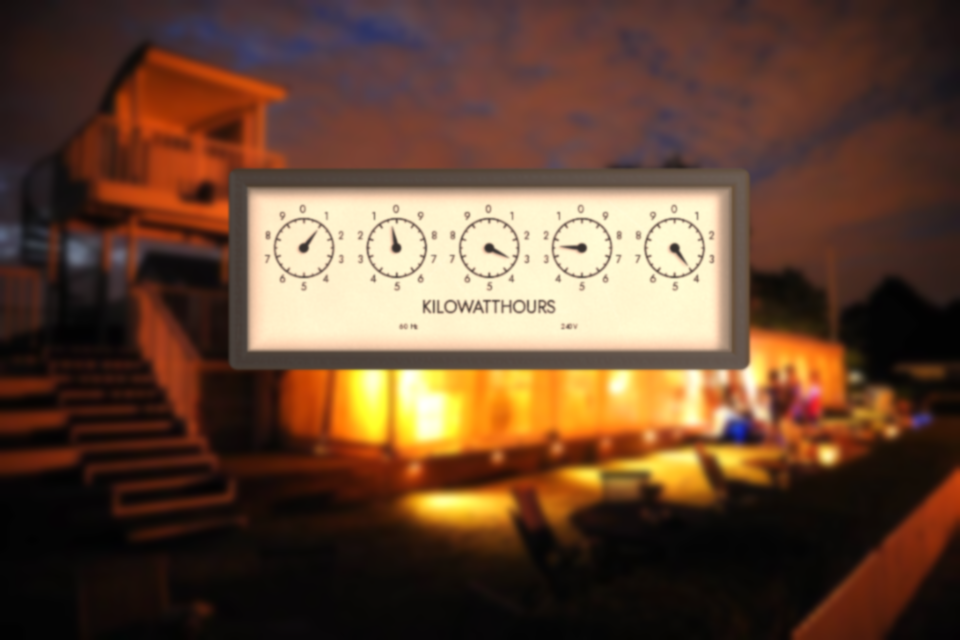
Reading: 10324 (kWh)
